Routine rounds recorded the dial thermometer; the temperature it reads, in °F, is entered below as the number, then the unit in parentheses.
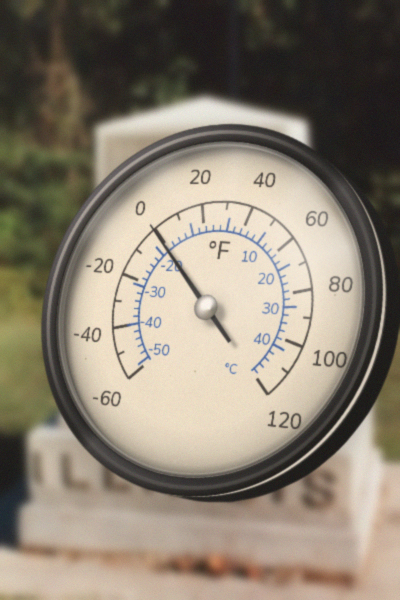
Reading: 0 (°F)
